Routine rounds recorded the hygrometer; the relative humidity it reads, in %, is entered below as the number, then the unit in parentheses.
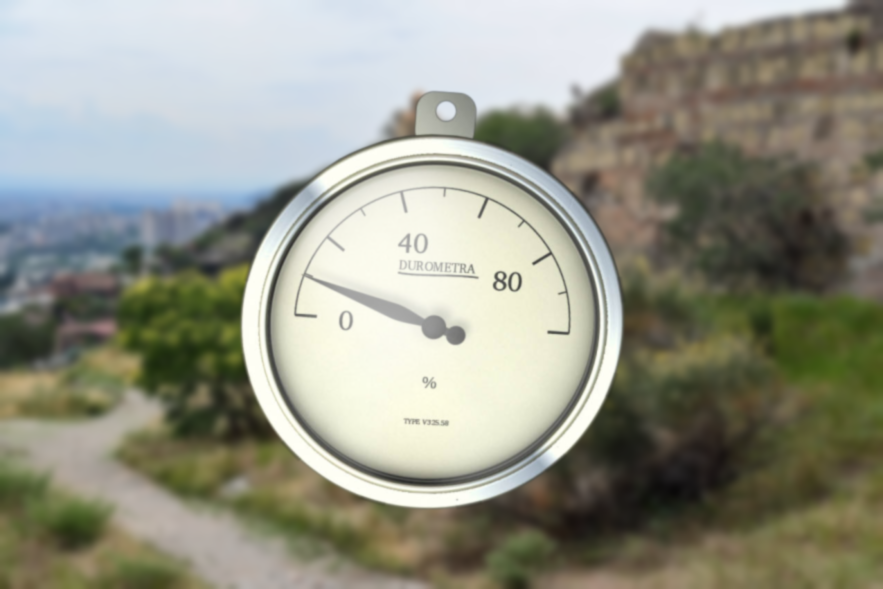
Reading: 10 (%)
